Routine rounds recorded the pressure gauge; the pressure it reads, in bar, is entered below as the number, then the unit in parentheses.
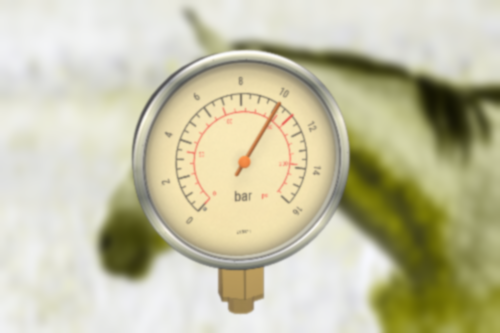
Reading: 10 (bar)
